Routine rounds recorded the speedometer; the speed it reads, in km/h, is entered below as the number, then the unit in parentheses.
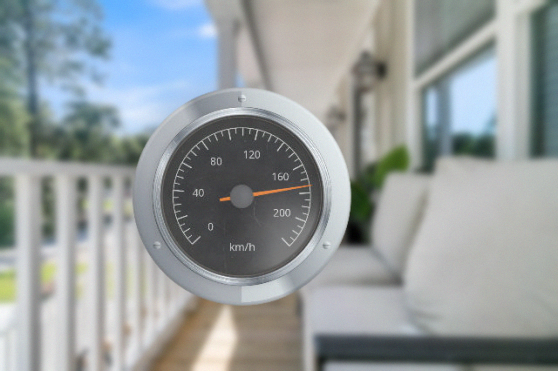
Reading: 175 (km/h)
